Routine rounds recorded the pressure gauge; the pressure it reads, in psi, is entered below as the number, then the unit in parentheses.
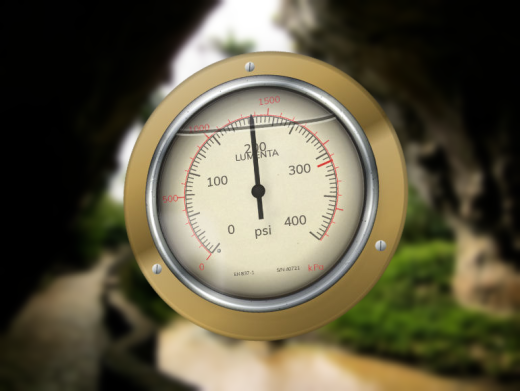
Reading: 200 (psi)
